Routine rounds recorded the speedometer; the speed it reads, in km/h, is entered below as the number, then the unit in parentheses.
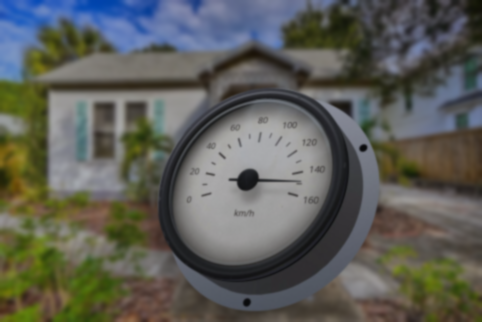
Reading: 150 (km/h)
